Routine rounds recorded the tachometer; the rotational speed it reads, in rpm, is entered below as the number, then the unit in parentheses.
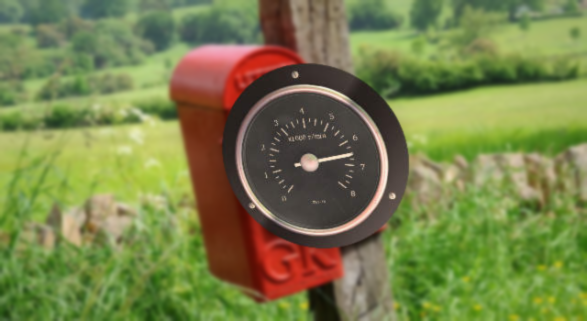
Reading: 6500 (rpm)
